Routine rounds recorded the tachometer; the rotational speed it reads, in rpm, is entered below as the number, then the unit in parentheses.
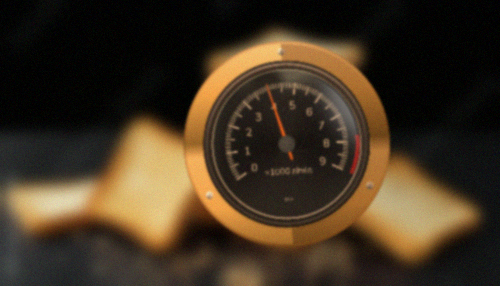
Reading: 4000 (rpm)
